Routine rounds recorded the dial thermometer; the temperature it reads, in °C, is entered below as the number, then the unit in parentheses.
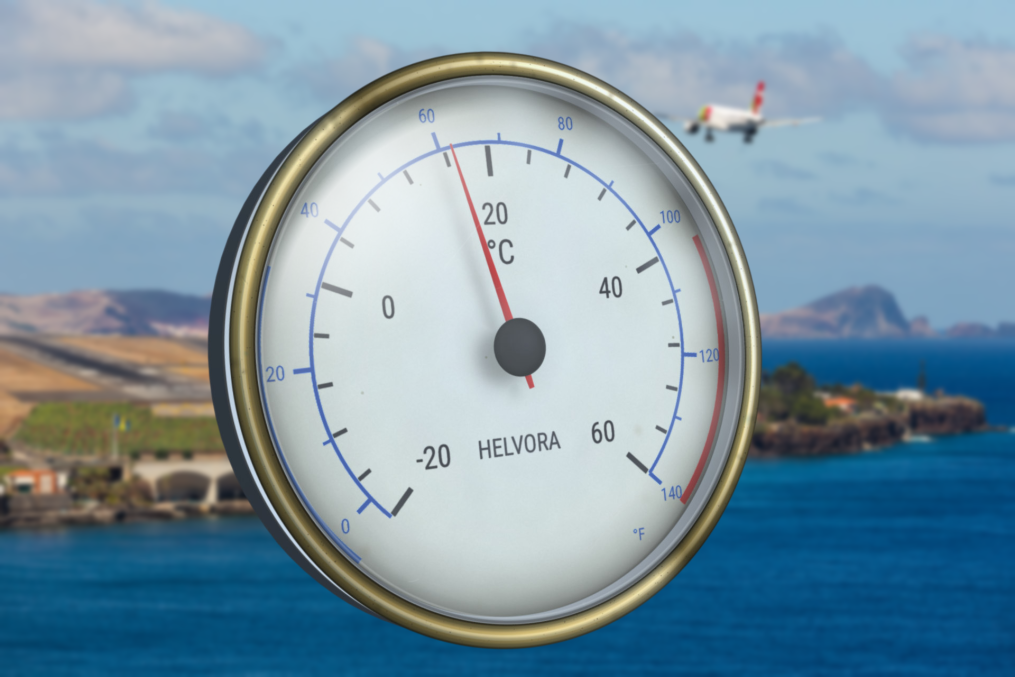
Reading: 16 (°C)
